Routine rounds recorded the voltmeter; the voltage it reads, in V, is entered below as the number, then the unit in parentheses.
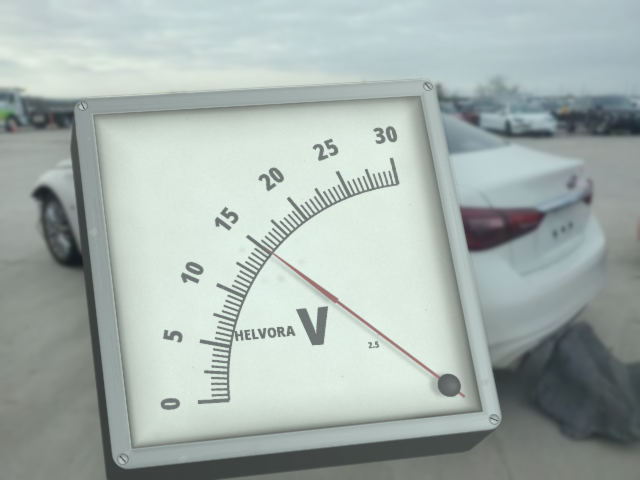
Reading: 15 (V)
